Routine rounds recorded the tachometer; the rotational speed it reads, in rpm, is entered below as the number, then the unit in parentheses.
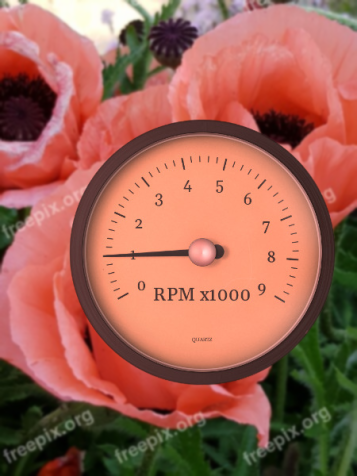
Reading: 1000 (rpm)
